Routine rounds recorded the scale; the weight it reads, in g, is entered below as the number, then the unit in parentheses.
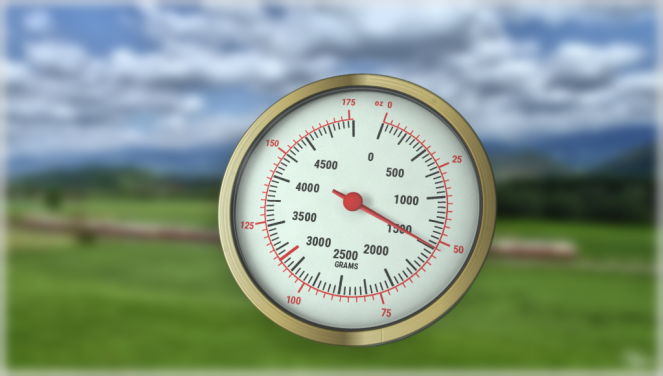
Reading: 1500 (g)
